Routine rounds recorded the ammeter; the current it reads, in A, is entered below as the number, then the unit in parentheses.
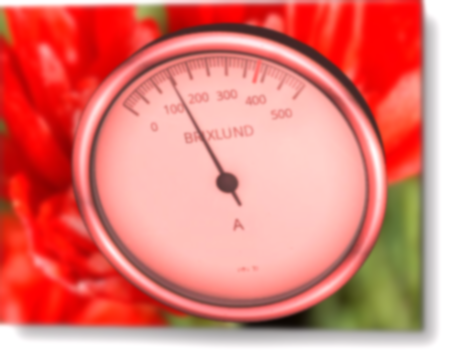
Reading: 150 (A)
